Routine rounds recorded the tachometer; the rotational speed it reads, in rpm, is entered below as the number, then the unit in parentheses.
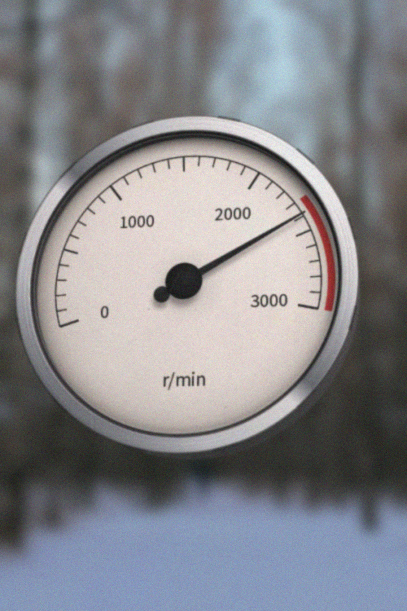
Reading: 2400 (rpm)
